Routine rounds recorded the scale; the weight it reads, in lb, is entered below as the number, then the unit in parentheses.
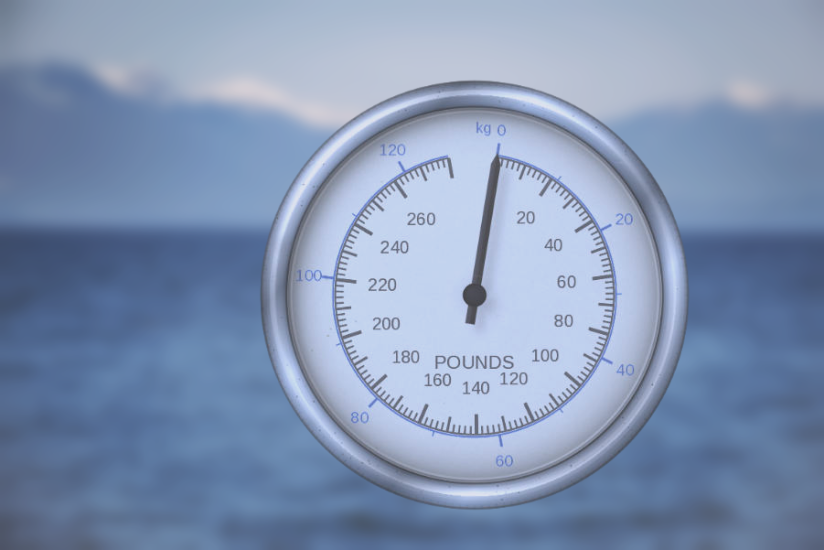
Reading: 0 (lb)
